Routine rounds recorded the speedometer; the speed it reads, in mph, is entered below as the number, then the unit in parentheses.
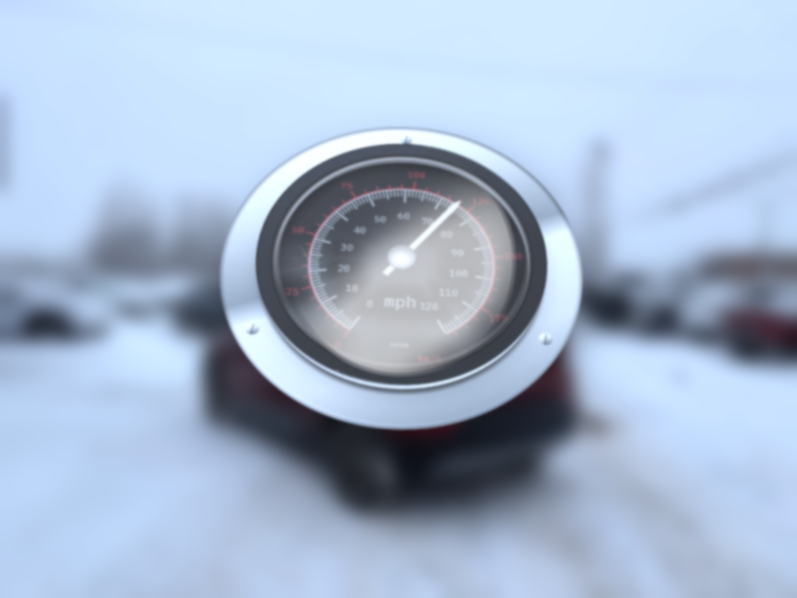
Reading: 75 (mph)
